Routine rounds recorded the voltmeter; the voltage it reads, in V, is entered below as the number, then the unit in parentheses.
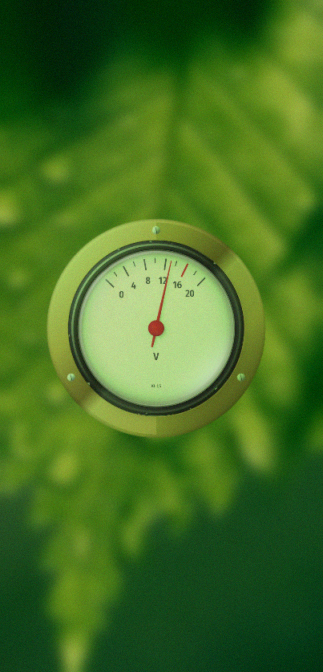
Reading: 13 (V)
